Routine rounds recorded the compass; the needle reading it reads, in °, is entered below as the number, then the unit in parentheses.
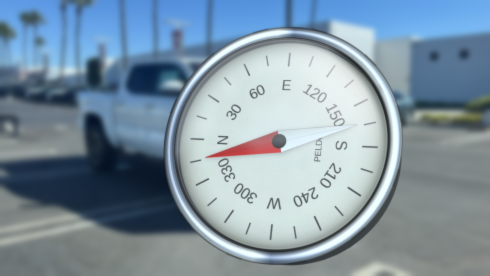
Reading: 345 (°)
